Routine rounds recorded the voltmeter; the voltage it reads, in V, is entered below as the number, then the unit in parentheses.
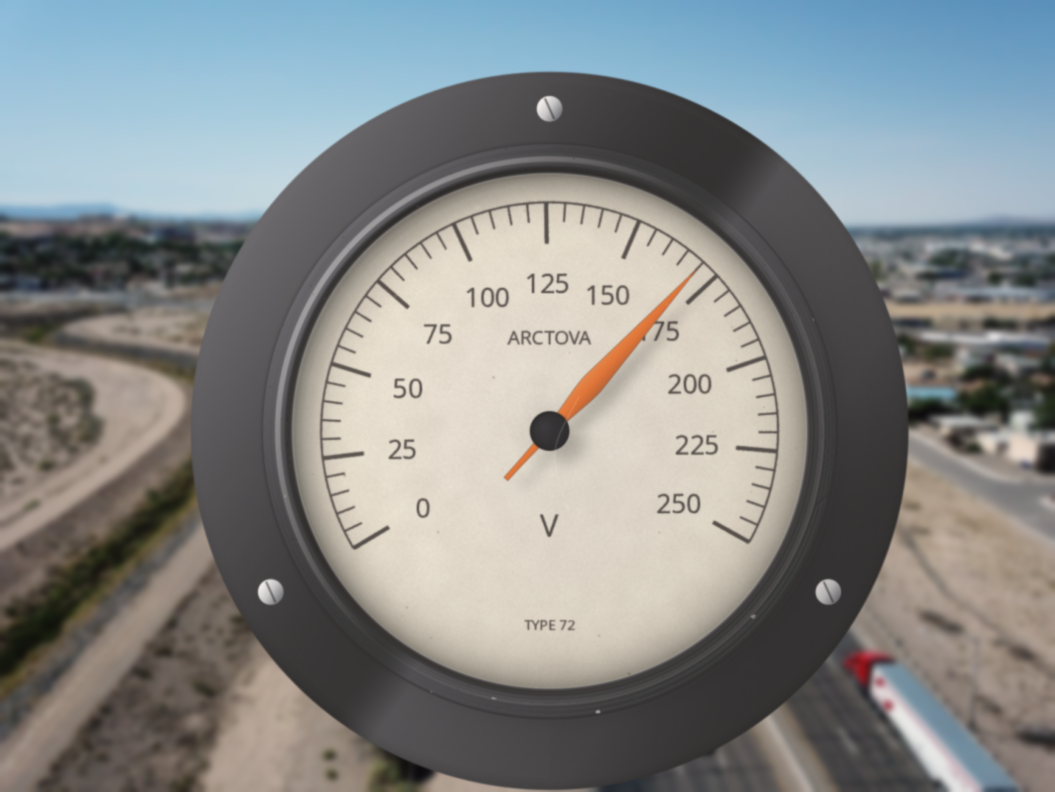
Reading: 170 (V)
